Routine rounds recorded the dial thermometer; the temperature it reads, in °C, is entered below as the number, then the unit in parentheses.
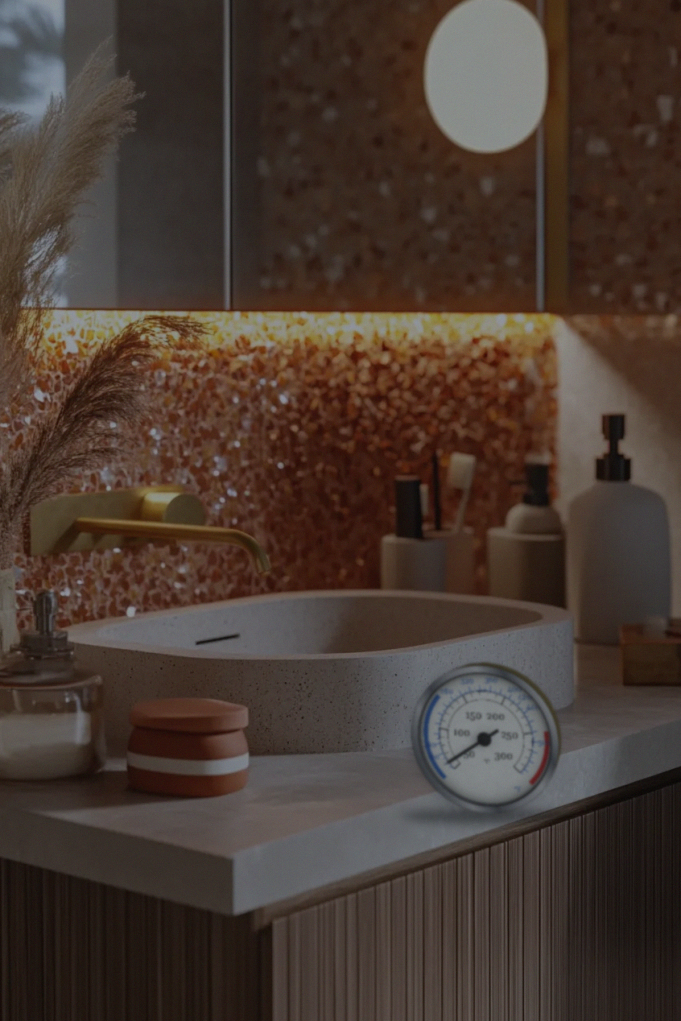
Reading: 60 (°C)
